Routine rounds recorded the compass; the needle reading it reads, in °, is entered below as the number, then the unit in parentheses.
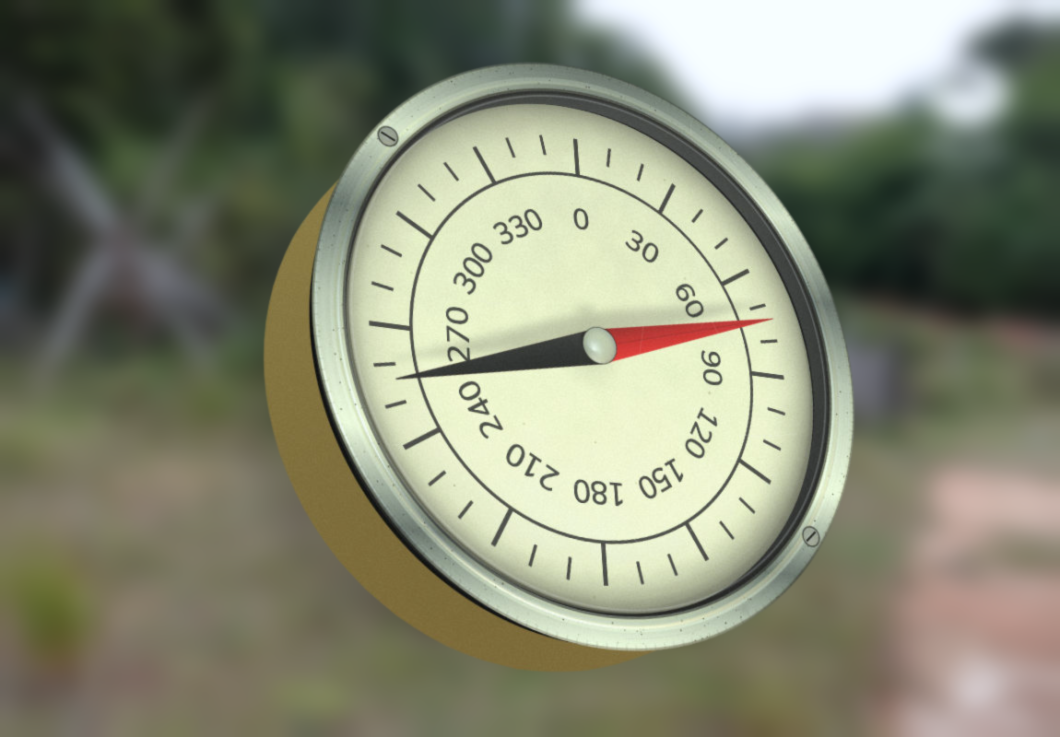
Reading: 75 (°)
